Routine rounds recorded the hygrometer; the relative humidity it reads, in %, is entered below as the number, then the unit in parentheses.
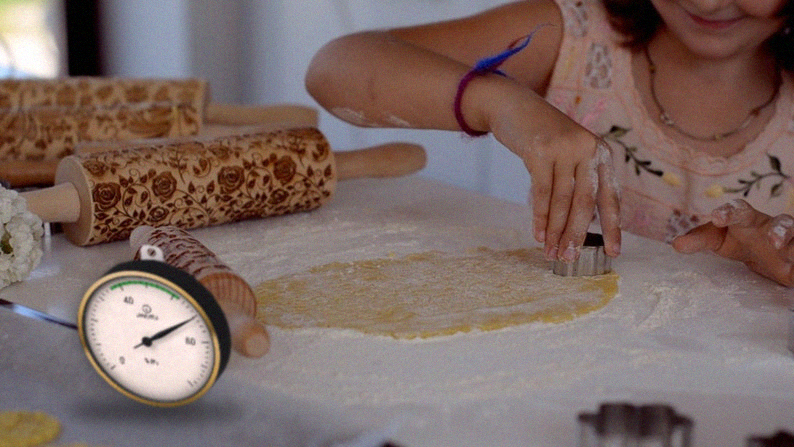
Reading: 70 (%)
